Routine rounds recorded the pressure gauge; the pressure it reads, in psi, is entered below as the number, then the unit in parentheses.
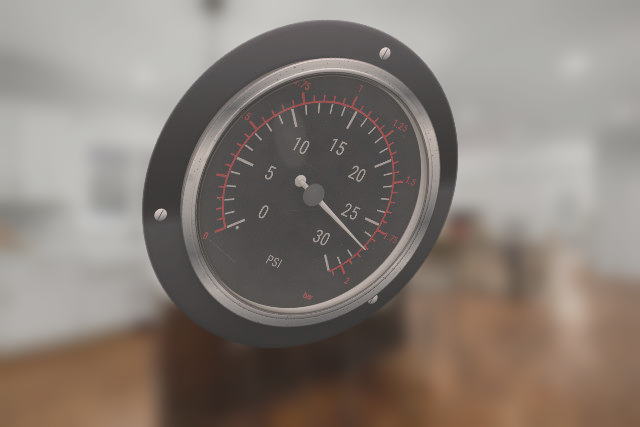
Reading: 27 (psi)
